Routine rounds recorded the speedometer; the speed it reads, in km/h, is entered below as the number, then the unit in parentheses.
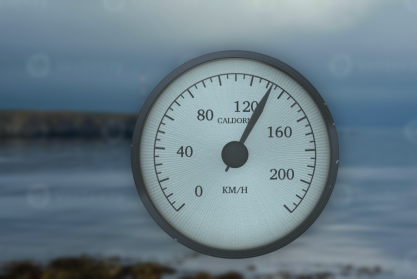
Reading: 132.5 (km/h)
